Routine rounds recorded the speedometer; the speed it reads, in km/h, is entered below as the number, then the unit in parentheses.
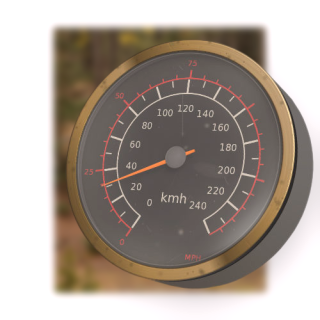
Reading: 30 (km/h)
